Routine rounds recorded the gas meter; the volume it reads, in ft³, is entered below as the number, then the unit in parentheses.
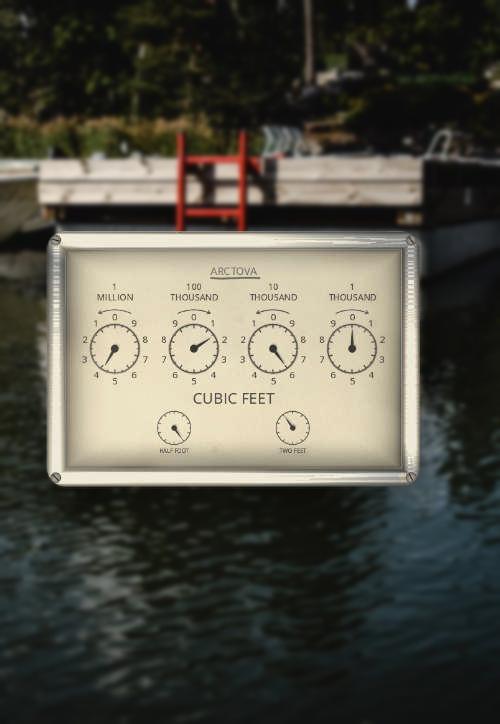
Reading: 416000 (ft³)
